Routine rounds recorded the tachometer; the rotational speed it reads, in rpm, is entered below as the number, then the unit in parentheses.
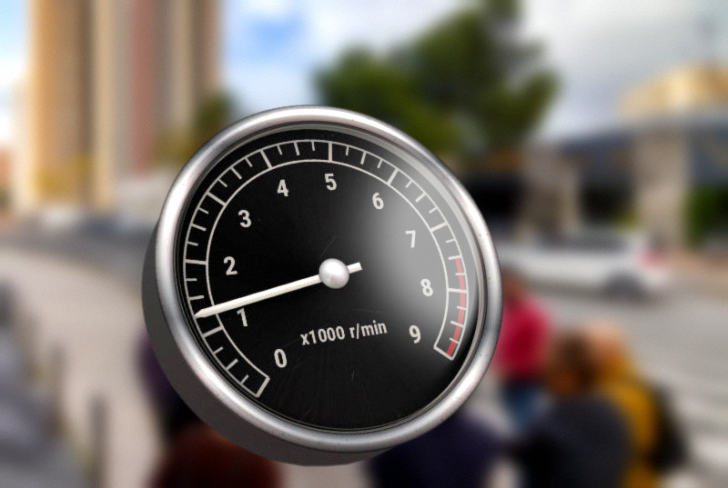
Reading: 1250 (rpm)
